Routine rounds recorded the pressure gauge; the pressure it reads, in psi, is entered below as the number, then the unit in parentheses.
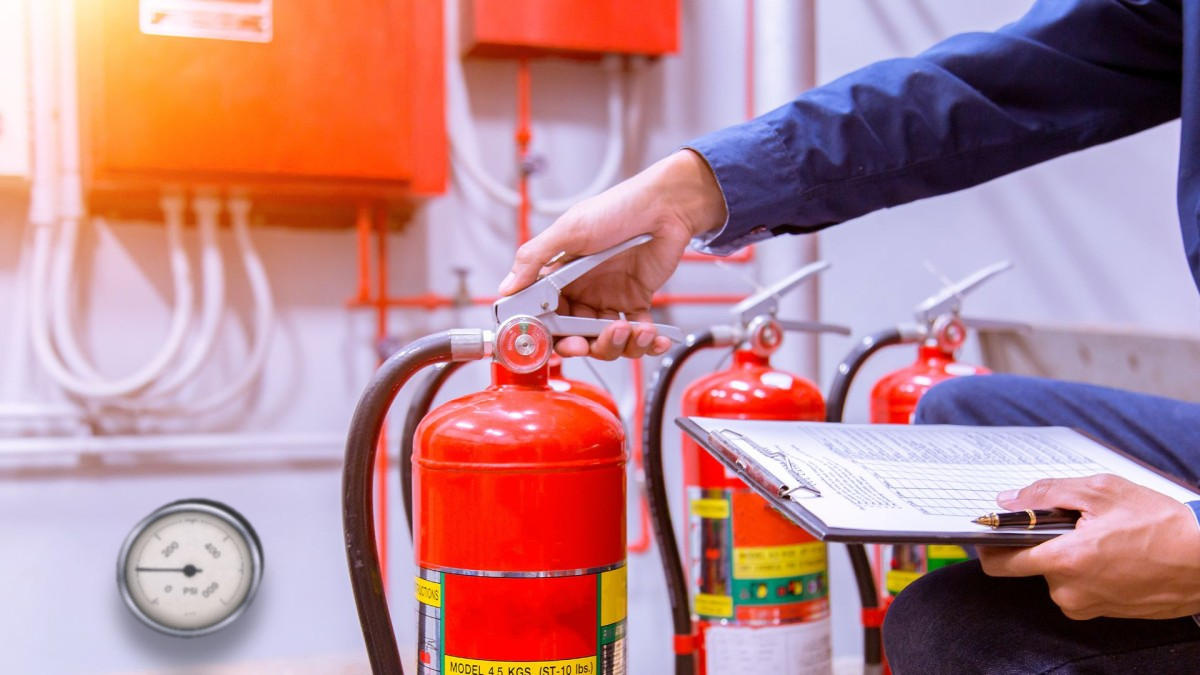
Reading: 100 (psi)
